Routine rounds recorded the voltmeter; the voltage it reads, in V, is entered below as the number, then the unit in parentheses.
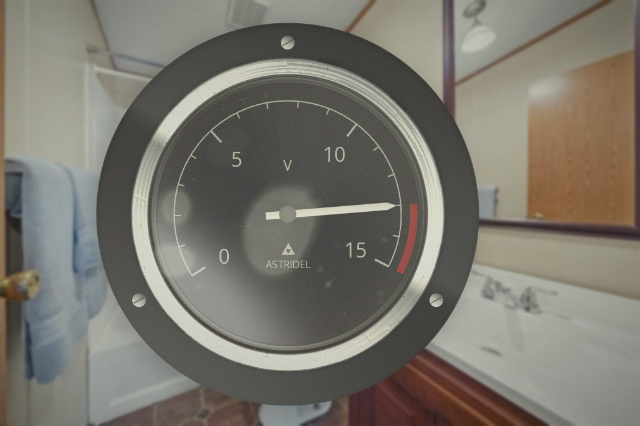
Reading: 13 (V)
